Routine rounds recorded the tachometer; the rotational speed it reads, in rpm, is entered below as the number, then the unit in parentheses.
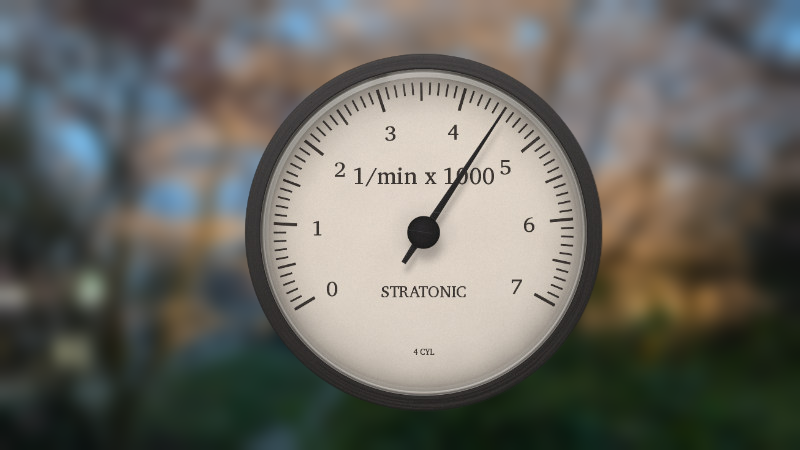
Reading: 4500 (rpm)
